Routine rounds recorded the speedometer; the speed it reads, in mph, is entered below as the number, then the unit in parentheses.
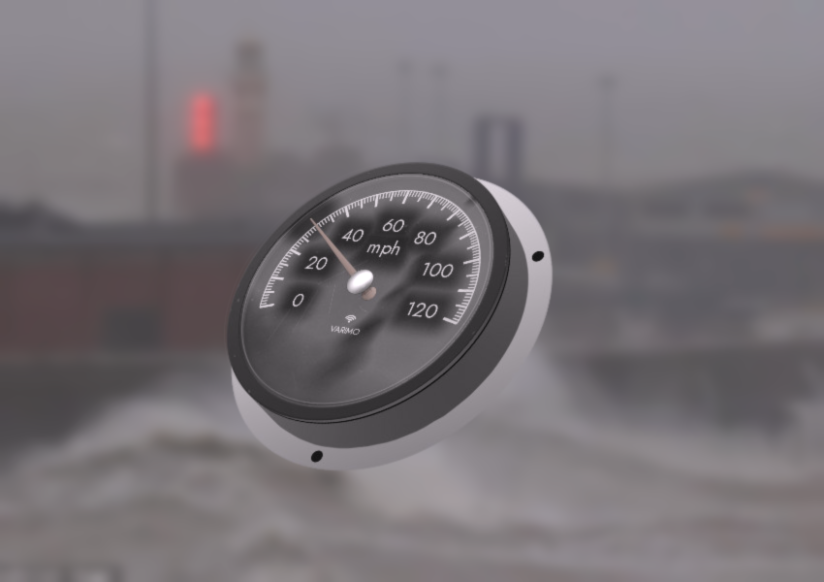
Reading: 30 (mph)
